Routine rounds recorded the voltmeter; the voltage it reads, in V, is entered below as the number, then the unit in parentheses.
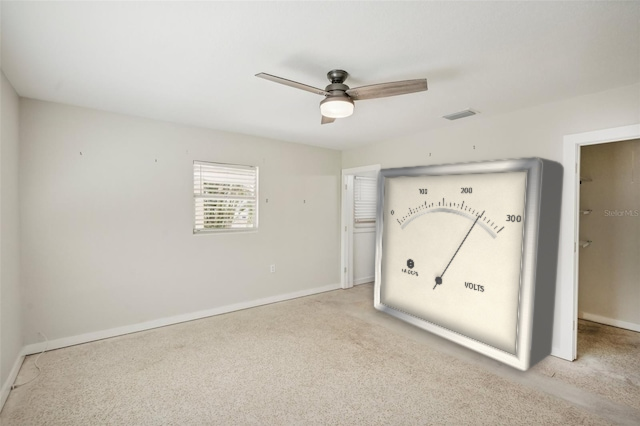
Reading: 250 (V)
